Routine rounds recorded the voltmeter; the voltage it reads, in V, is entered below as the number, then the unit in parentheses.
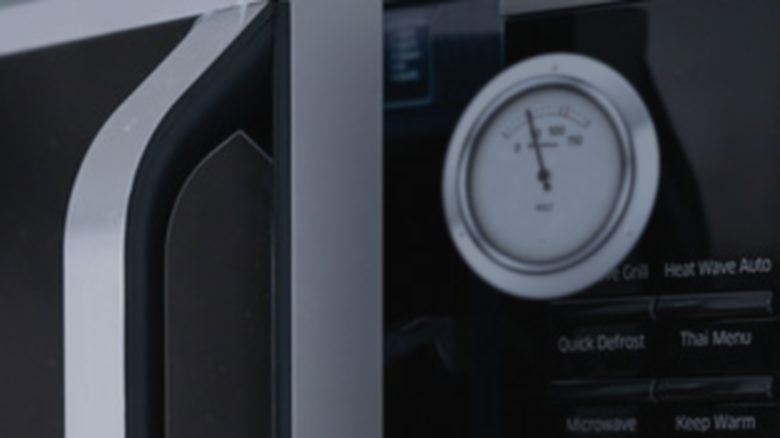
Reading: 50 (V)
